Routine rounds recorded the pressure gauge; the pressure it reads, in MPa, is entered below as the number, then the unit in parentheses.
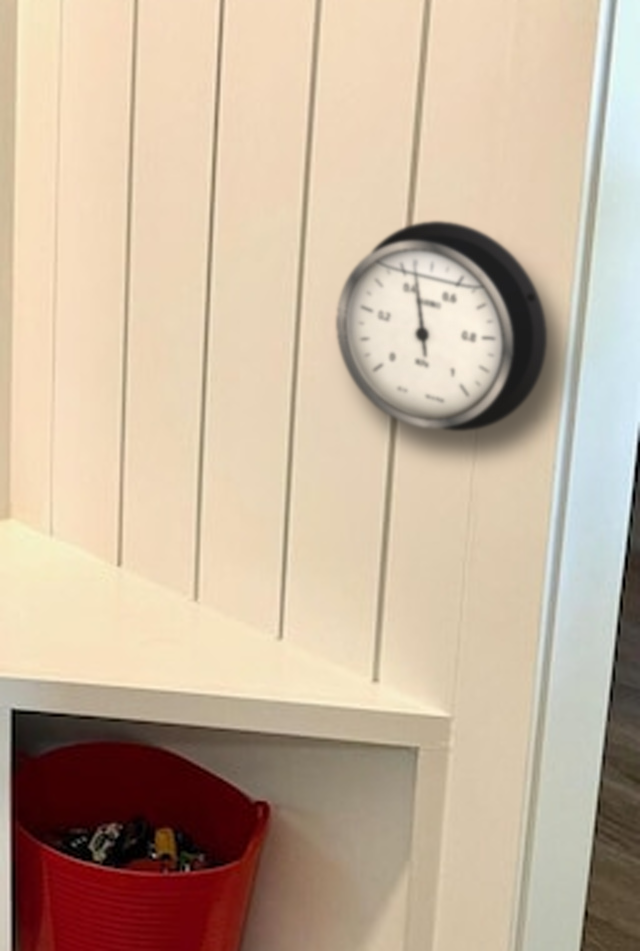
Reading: 0.45 (MPa)
